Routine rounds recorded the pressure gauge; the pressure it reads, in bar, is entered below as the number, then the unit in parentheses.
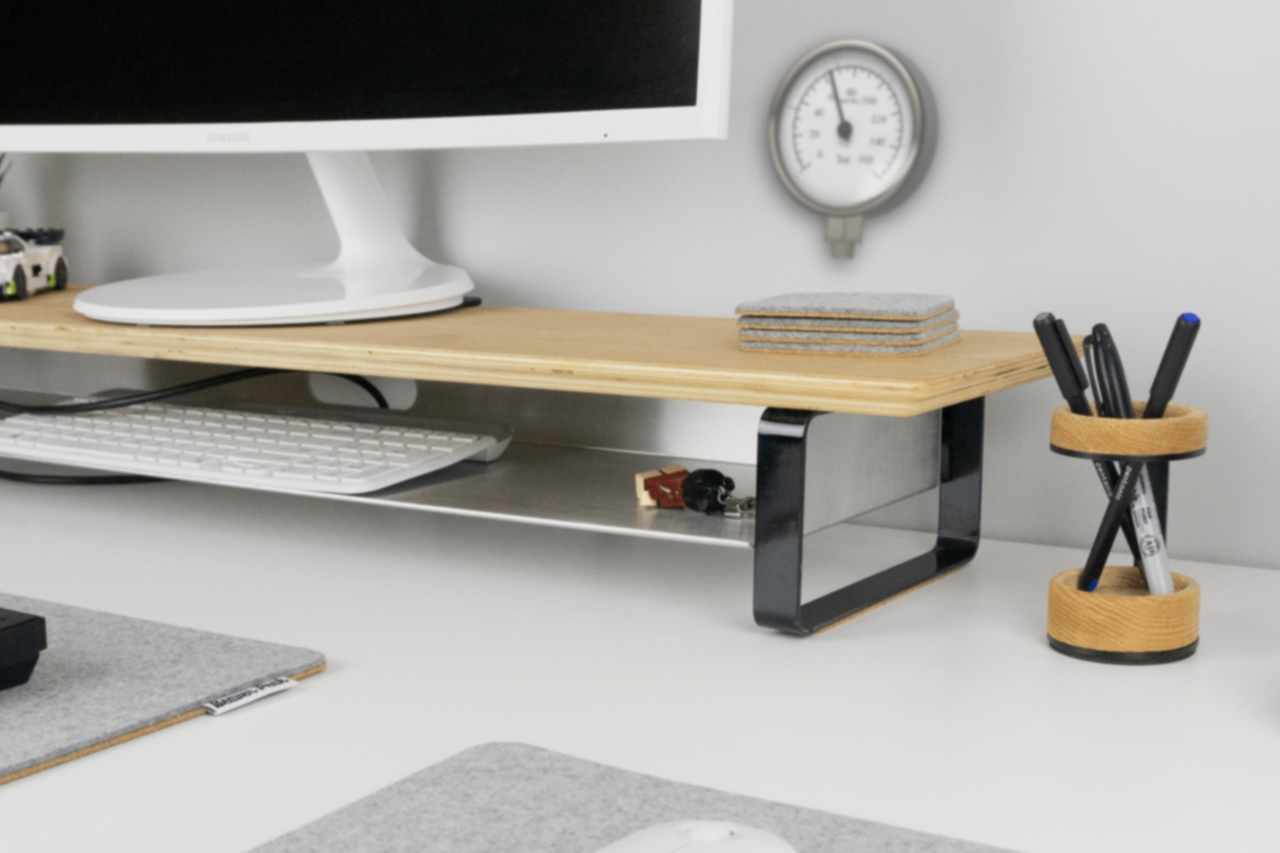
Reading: 65 (bar)
